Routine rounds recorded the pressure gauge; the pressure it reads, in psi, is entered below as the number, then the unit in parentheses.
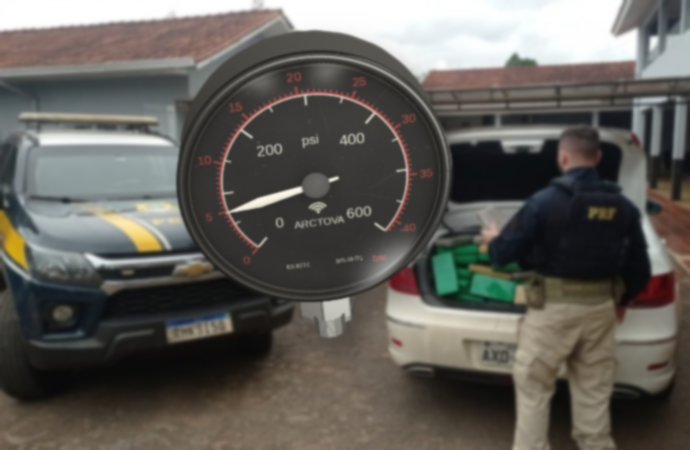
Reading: 75 (psi)
